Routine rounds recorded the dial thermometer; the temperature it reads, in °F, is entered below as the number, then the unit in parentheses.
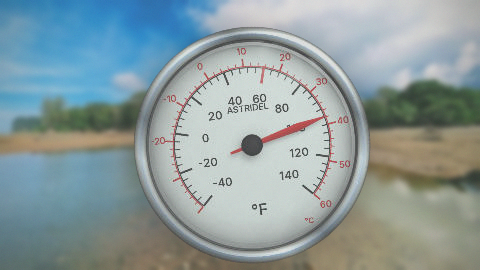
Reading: 100 (°F)
